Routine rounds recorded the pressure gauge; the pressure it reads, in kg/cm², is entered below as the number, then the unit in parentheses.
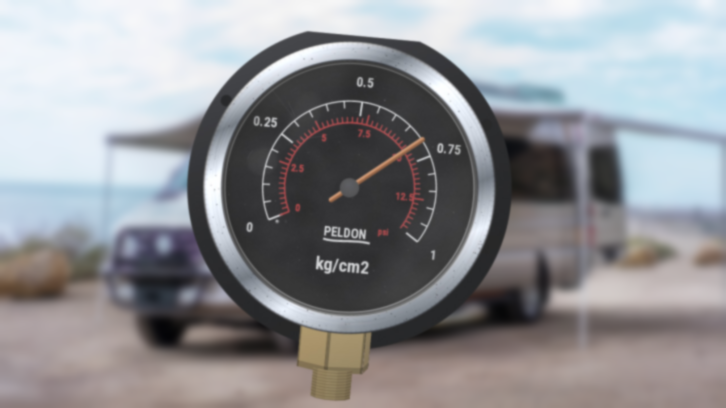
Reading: 0.7 (kg/cm²)
